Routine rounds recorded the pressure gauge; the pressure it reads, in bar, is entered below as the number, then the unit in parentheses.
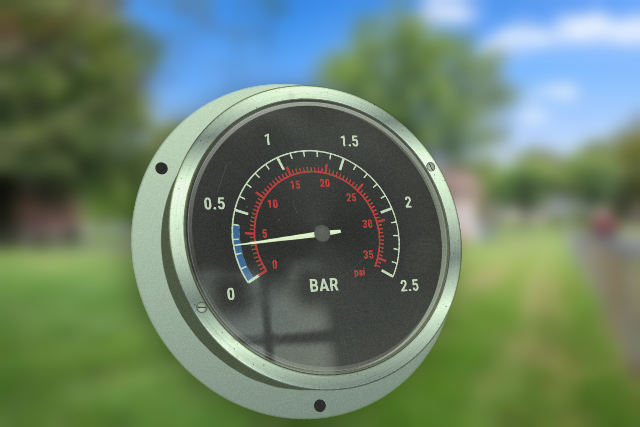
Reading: 0.25 (bar)
